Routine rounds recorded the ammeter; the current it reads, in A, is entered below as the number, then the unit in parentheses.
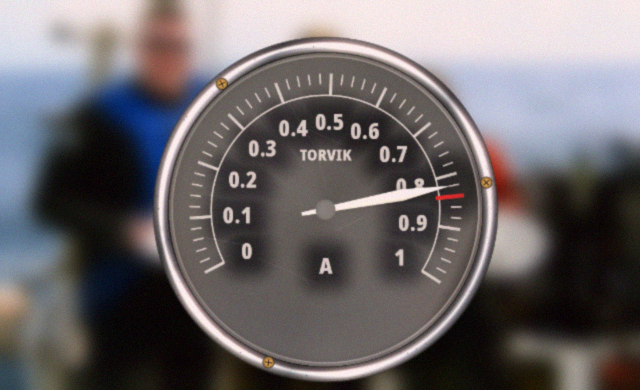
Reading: 0.82 (A)
